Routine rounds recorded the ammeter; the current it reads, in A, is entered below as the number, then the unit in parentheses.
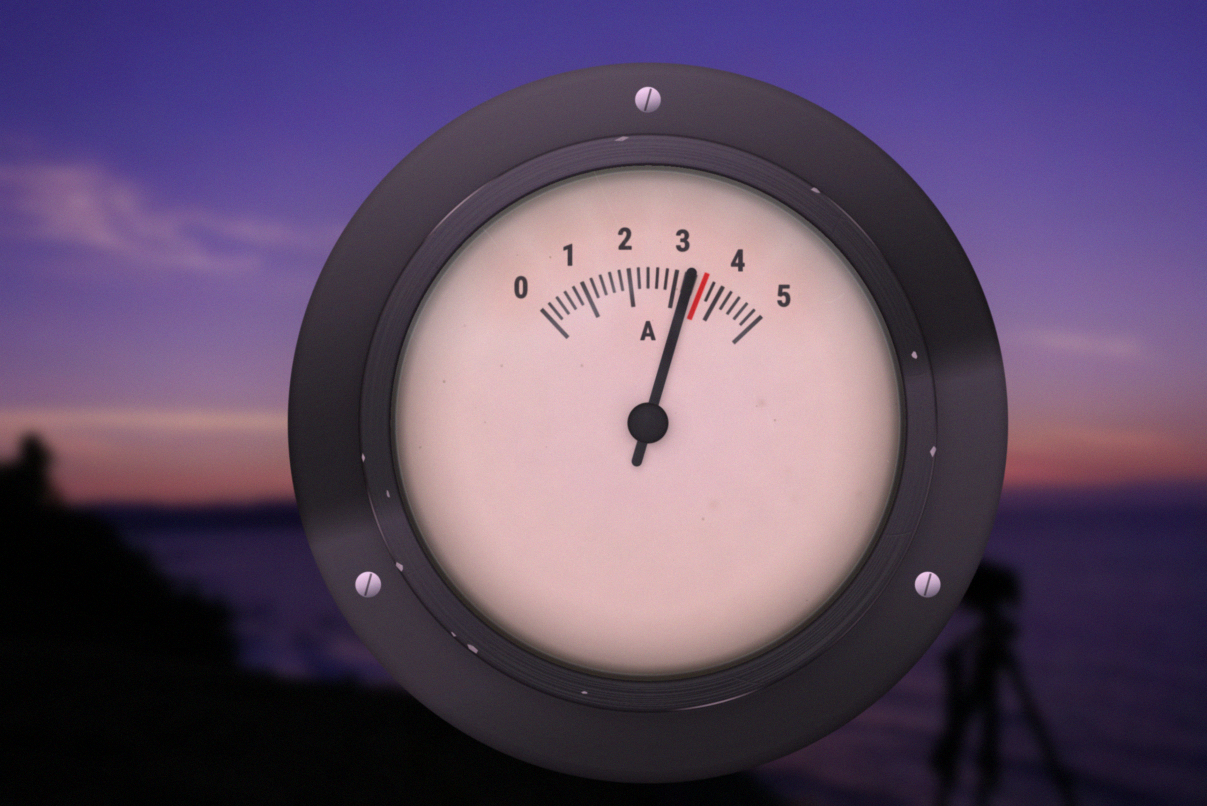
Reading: 3.3 (A)
